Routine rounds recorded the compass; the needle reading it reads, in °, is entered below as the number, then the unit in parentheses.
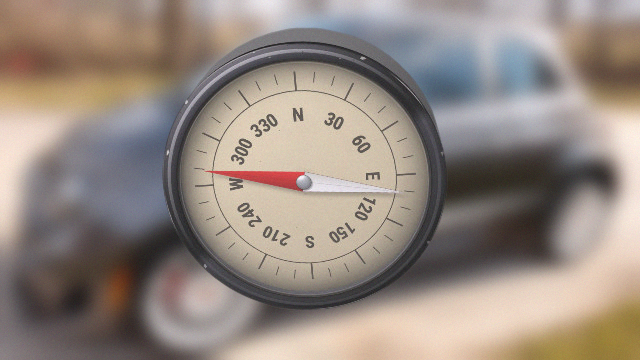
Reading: 280 (°)
